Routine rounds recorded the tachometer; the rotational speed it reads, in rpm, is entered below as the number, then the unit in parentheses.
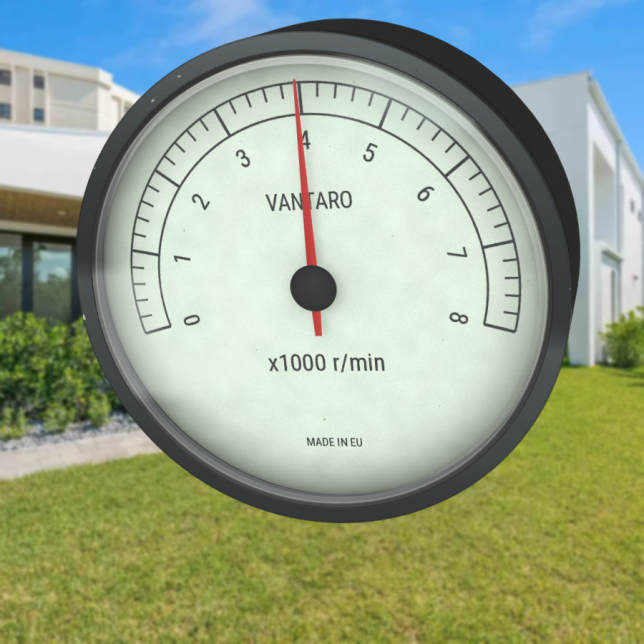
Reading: 4000 (rpm)
